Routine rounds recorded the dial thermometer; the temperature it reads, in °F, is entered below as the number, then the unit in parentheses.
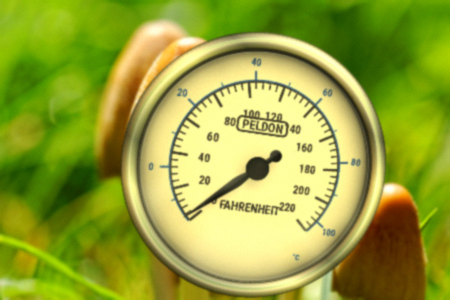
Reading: 4 (°F)
